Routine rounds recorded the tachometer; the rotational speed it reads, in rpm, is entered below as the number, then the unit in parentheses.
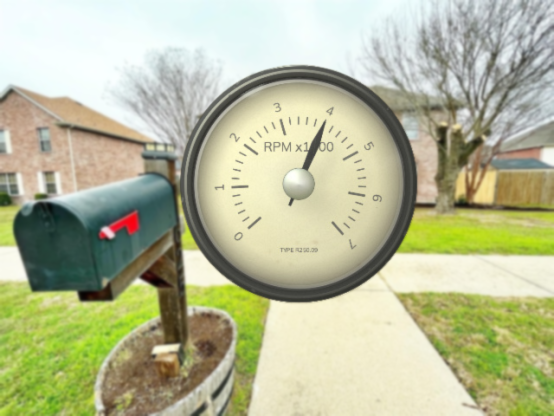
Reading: 4000 (rpm)
